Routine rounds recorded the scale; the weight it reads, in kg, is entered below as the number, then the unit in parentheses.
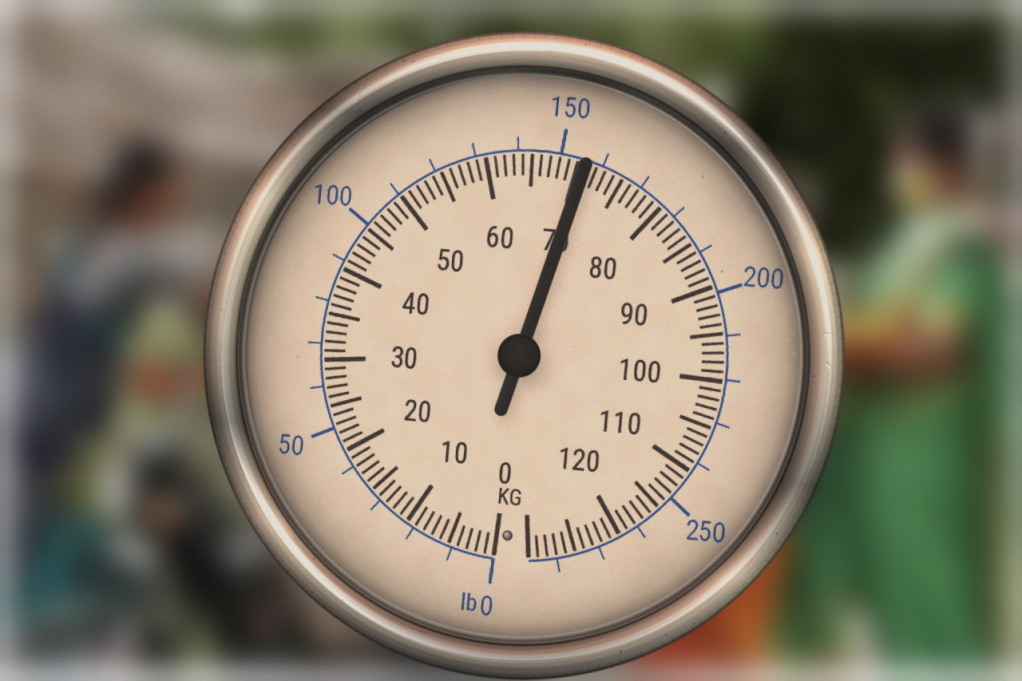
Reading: 71 (kg)
